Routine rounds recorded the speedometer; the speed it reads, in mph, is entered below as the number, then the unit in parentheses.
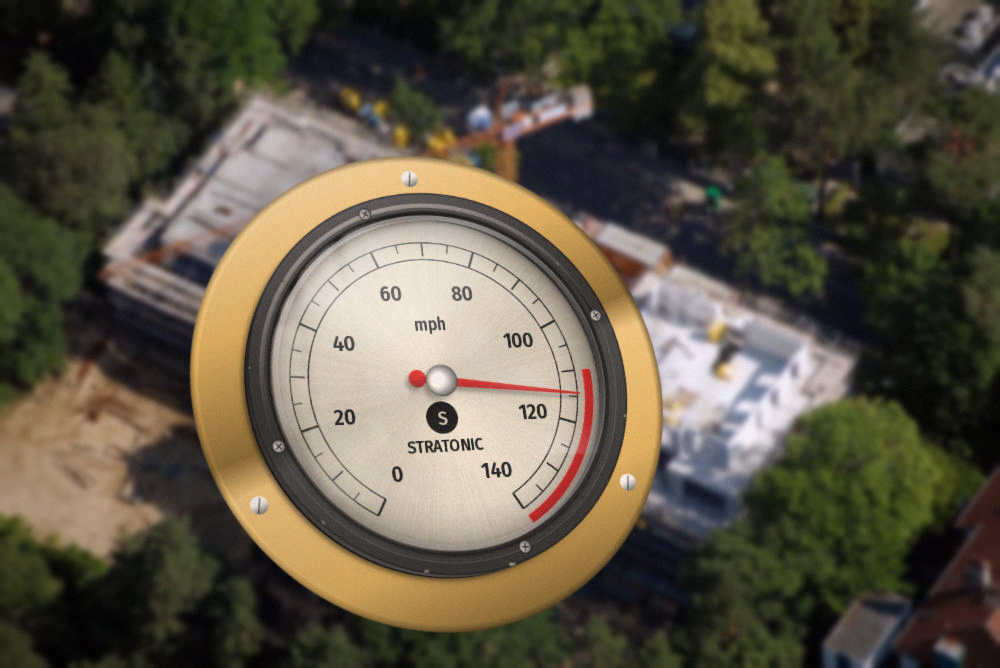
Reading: 115 (mph)
